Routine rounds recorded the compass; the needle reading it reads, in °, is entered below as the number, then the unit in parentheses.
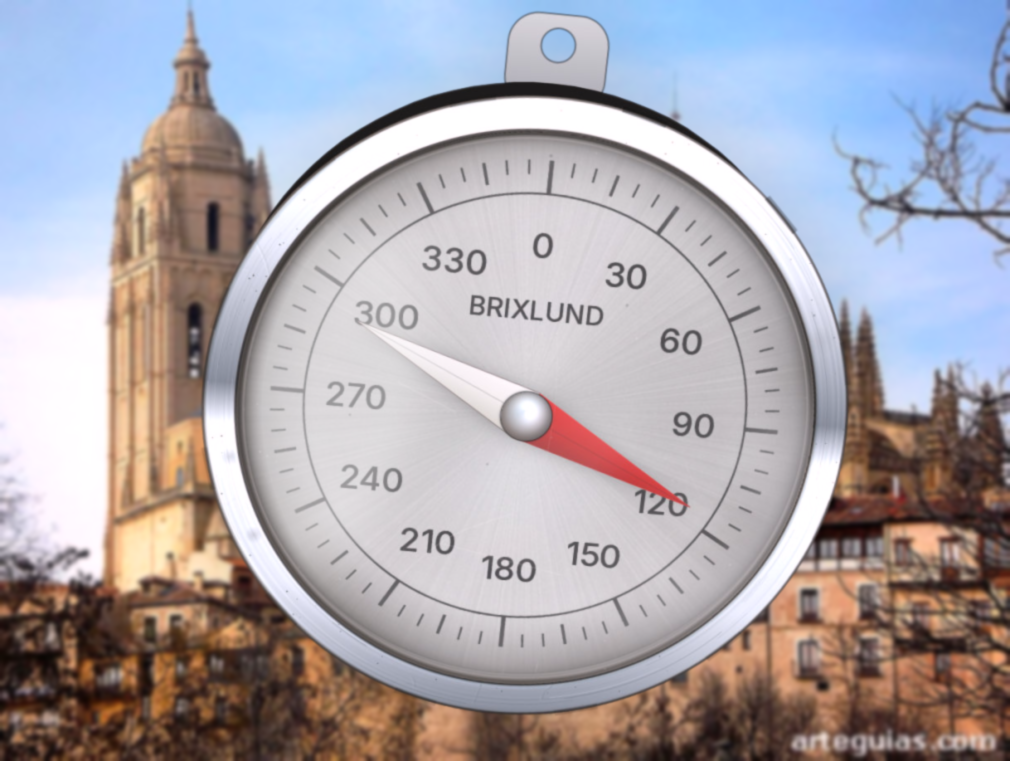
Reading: 115 (°)
